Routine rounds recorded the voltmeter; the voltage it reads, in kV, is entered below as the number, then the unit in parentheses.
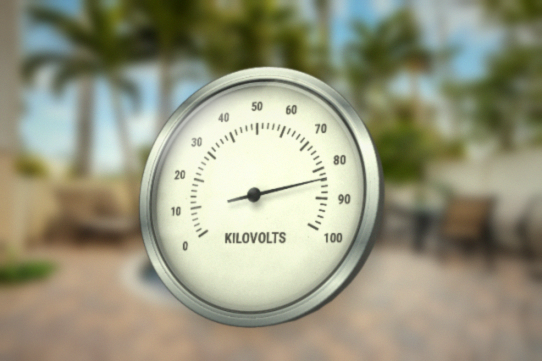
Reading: 84 (kV)
